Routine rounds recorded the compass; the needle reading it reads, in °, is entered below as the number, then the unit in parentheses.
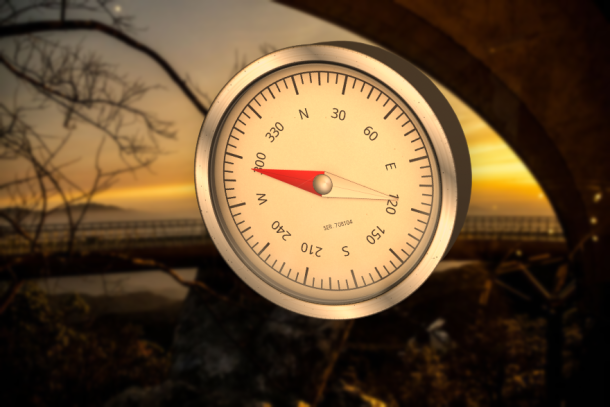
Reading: 295 (°)
